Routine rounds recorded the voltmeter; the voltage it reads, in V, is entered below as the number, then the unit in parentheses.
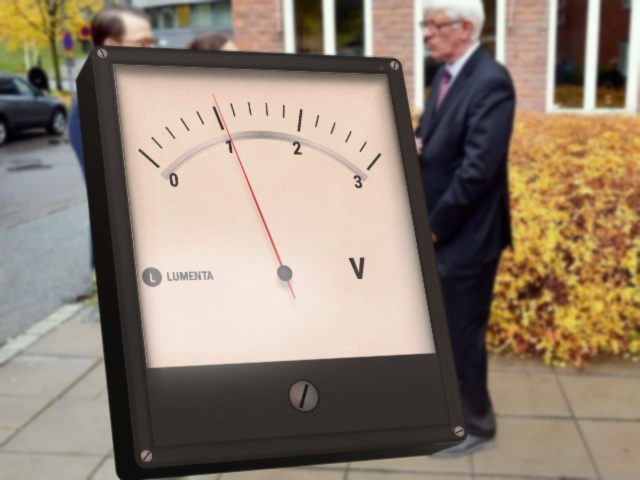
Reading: 1 (V)
